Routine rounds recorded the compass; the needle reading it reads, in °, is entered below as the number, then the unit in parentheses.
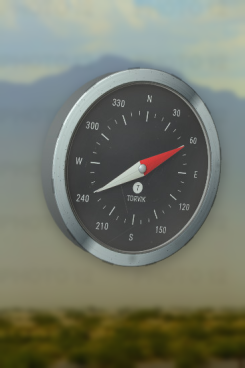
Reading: 60 (°)
